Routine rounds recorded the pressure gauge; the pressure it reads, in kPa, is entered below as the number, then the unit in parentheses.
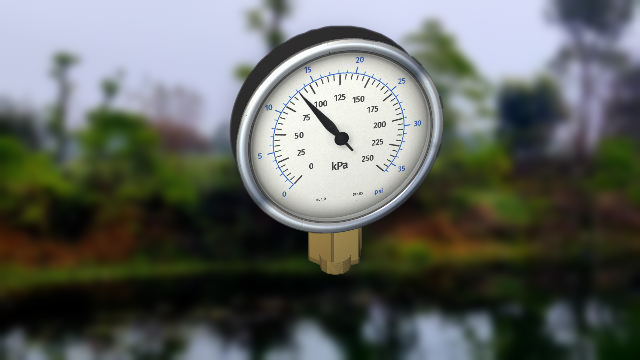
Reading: 90 (kPa)
